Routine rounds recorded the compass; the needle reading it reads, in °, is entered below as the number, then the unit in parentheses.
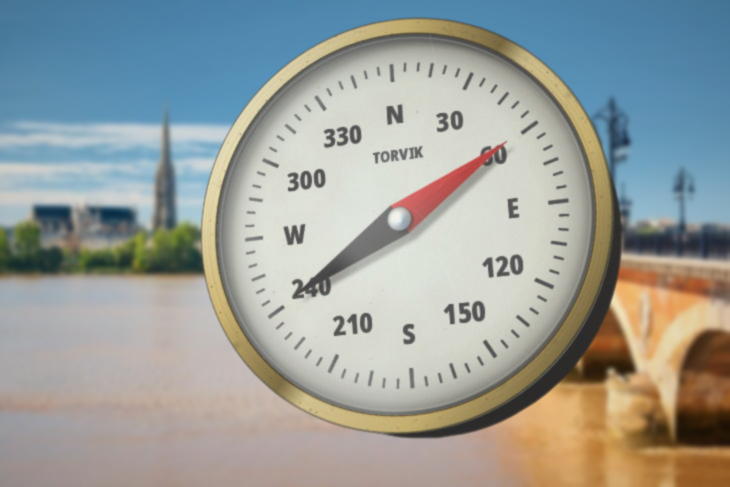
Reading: 60 (°)
